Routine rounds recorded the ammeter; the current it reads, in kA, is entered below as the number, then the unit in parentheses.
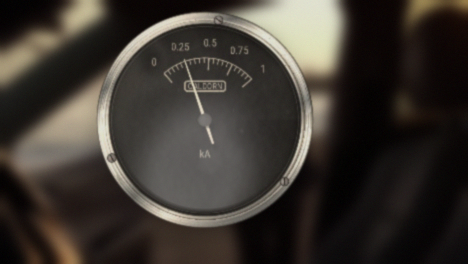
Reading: 0.25 (kA)
